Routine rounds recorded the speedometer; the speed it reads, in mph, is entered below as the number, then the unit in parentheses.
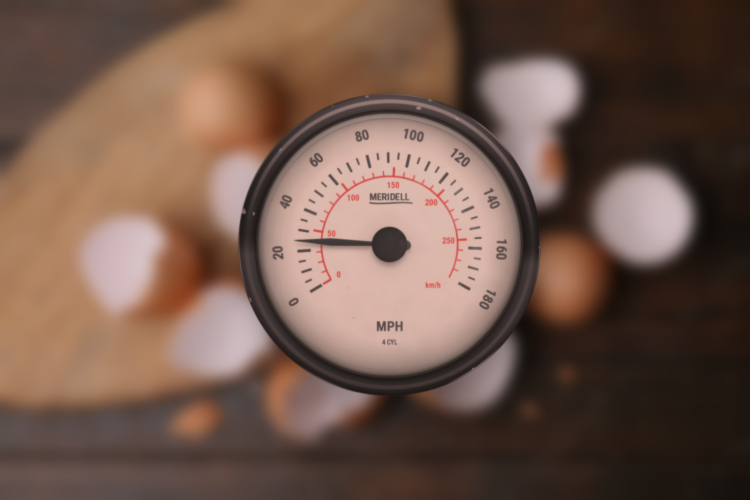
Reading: 25 (mph)
